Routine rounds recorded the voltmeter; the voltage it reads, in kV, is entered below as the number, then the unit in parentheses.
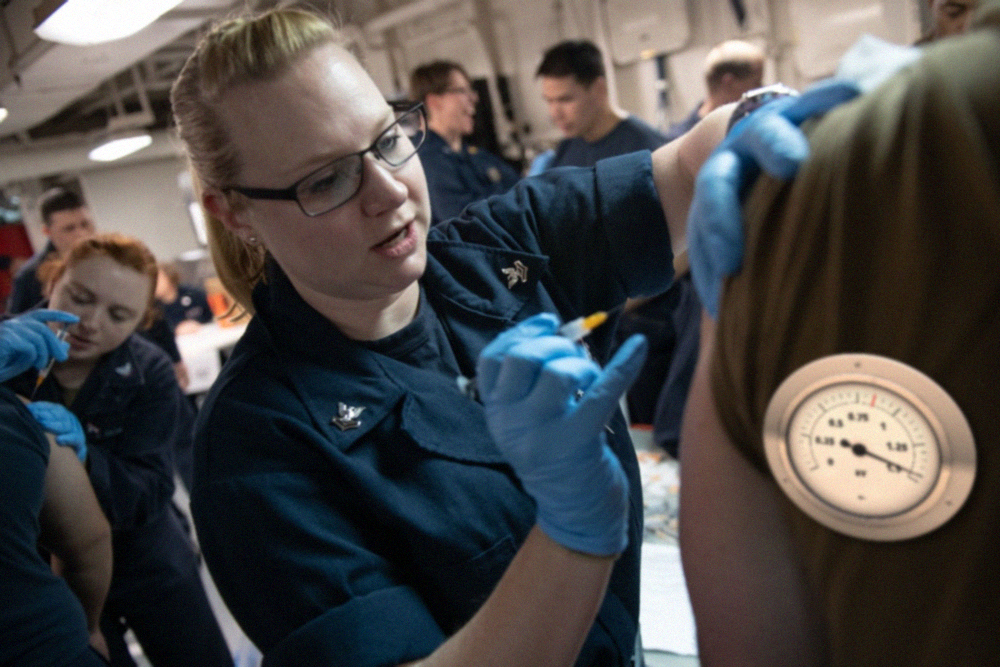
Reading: 1.45 (kV)
